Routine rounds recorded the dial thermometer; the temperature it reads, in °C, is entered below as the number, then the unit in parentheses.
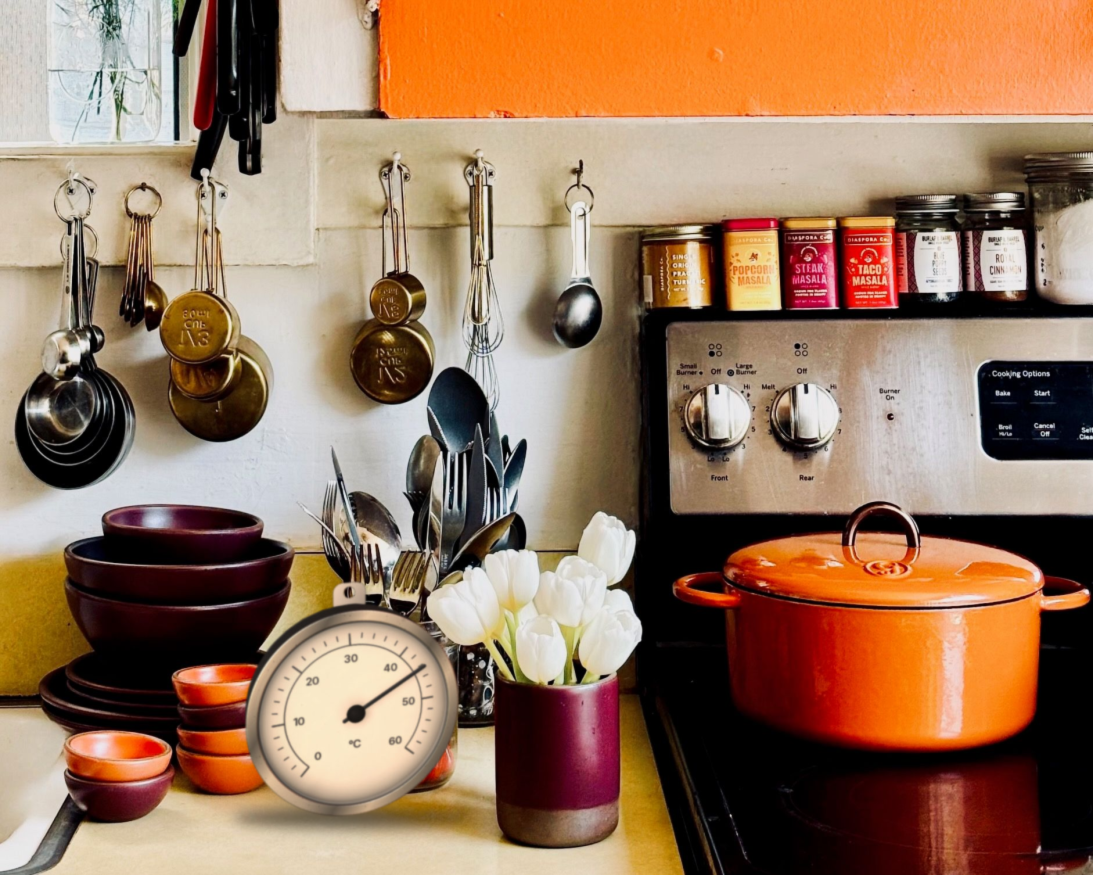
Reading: 44 (°C)
